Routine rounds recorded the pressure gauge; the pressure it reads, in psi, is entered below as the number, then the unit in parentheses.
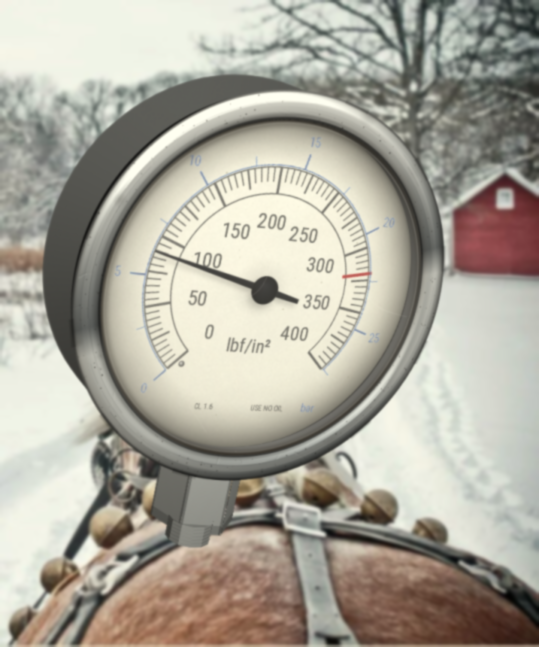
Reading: 90 (psi)
